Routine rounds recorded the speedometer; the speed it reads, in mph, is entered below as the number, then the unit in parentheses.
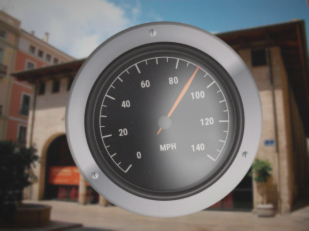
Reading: 90 (mph)
